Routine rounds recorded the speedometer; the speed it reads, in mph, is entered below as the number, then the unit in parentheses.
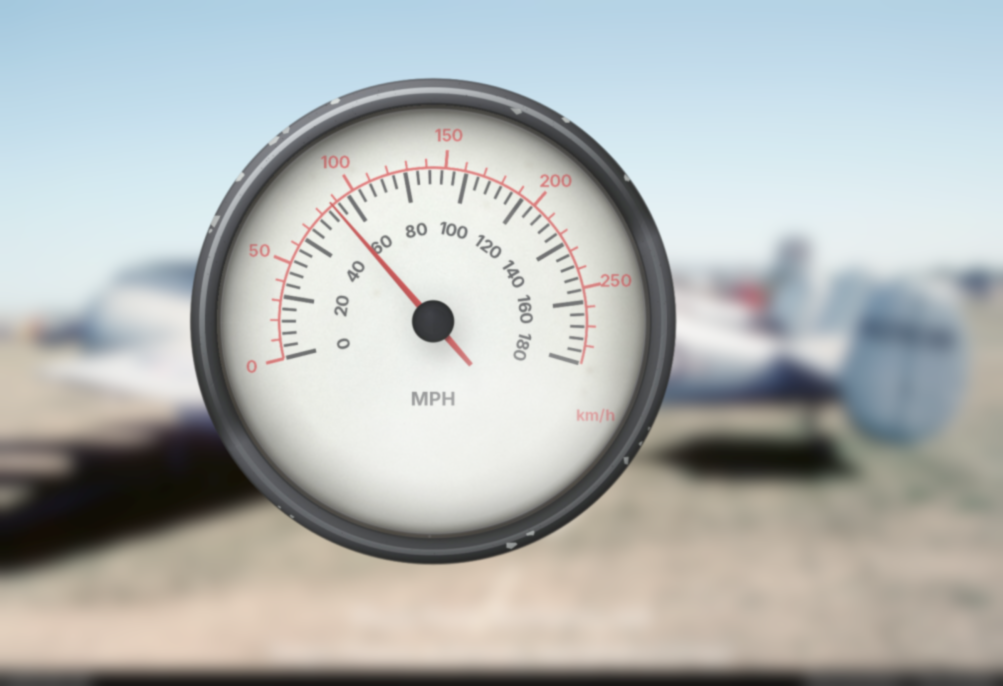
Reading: 54 (mph)
